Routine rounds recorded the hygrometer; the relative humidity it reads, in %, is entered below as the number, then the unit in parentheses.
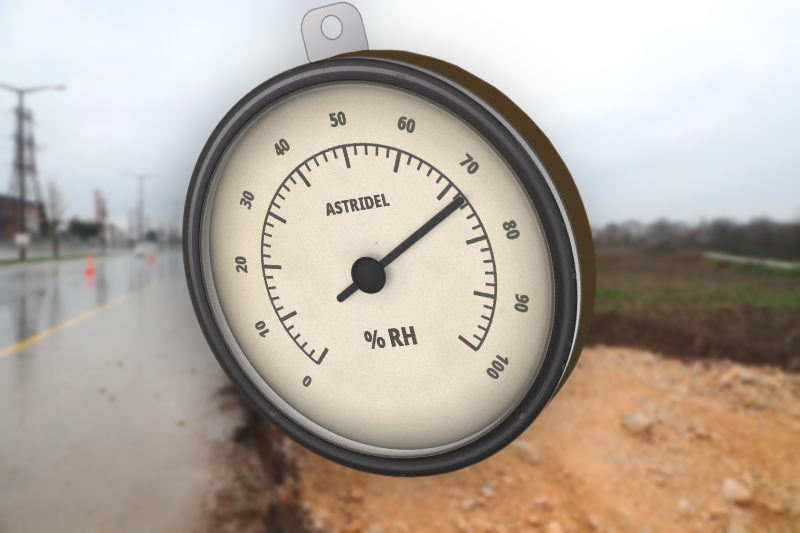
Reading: 73 (%)
